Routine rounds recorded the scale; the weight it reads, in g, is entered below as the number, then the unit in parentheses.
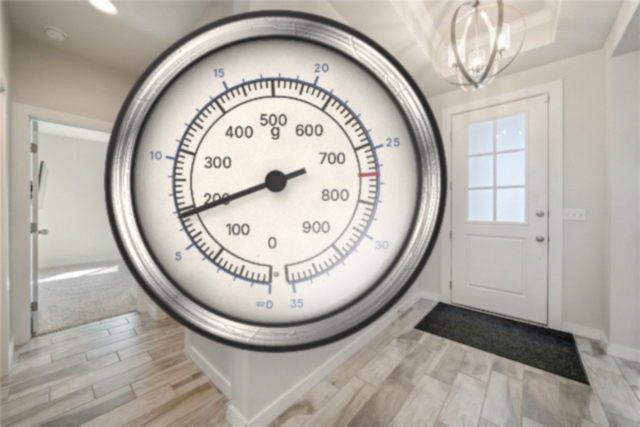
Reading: 190 (g)
